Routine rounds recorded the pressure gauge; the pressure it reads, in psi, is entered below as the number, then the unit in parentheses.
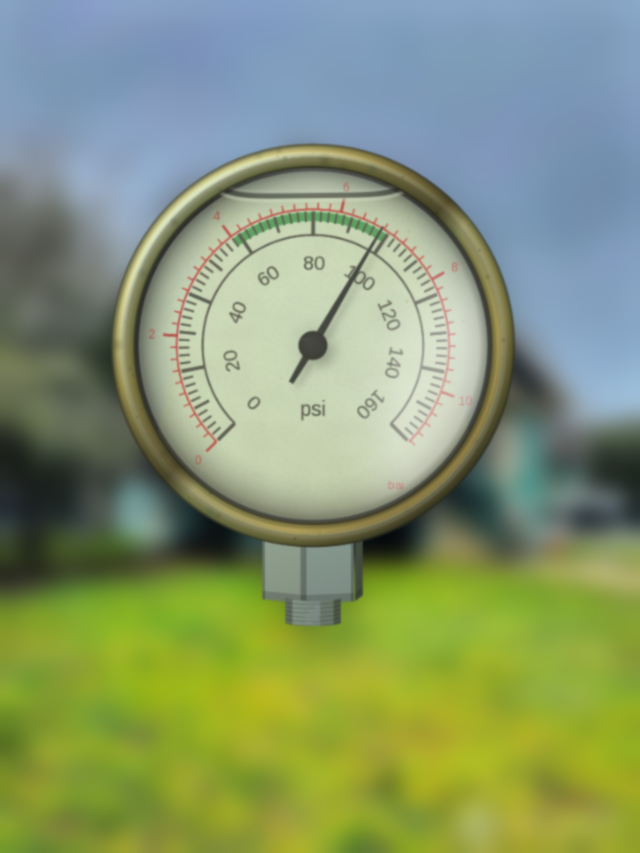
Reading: 98 (psi)
